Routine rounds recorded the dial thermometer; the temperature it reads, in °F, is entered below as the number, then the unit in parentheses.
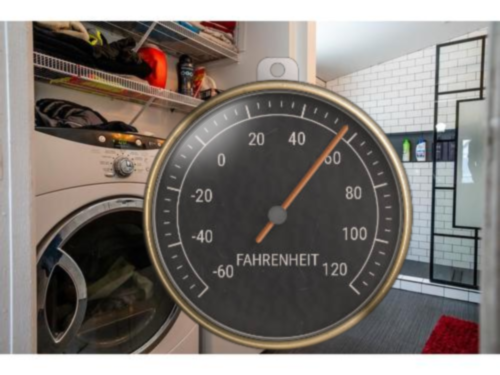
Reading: 56 (°F)
